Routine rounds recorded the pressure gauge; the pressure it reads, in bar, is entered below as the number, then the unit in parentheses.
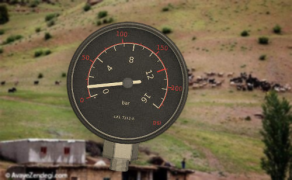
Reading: 1 (bar)
